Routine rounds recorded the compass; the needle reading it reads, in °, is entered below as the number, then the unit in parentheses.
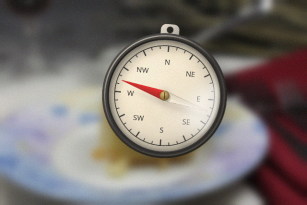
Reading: 285 (°)
